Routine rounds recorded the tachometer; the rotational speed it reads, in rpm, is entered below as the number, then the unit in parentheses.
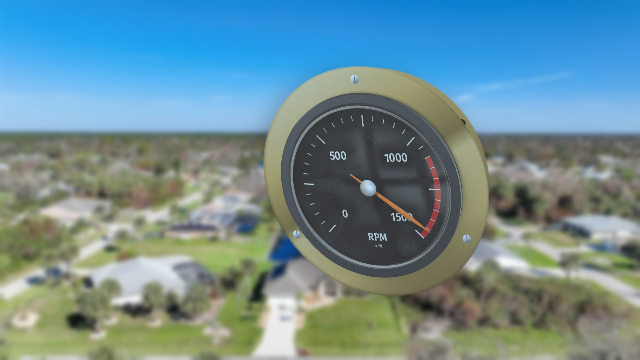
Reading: 1450 (rpm)
